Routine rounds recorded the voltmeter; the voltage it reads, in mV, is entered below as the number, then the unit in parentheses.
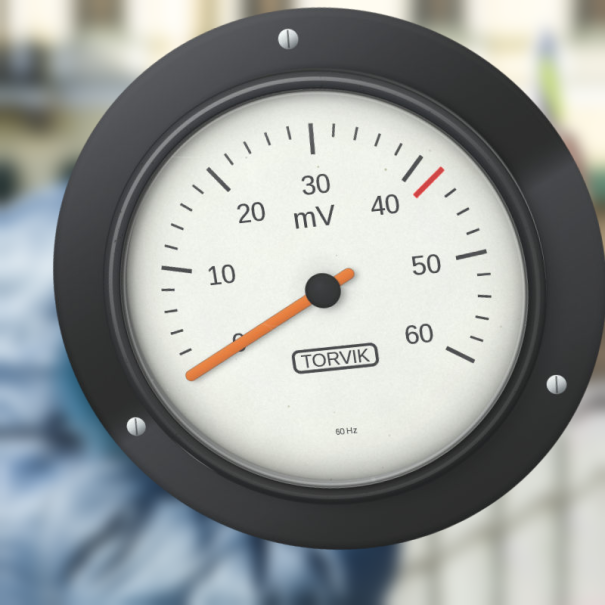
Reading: 0 (mV)
